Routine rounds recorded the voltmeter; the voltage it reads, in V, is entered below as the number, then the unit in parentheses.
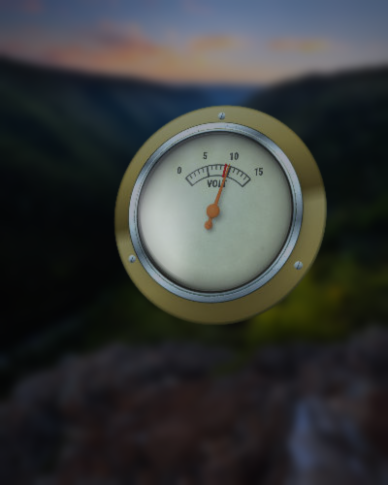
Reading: 10 (V)
